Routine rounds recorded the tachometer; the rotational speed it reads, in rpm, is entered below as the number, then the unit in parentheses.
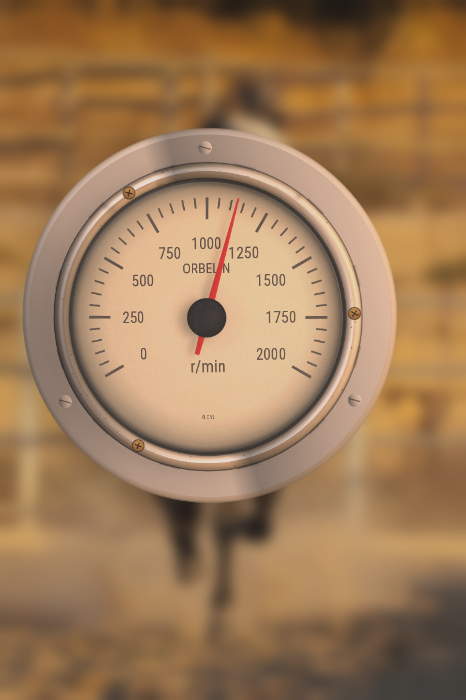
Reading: 1125 (rpm)
